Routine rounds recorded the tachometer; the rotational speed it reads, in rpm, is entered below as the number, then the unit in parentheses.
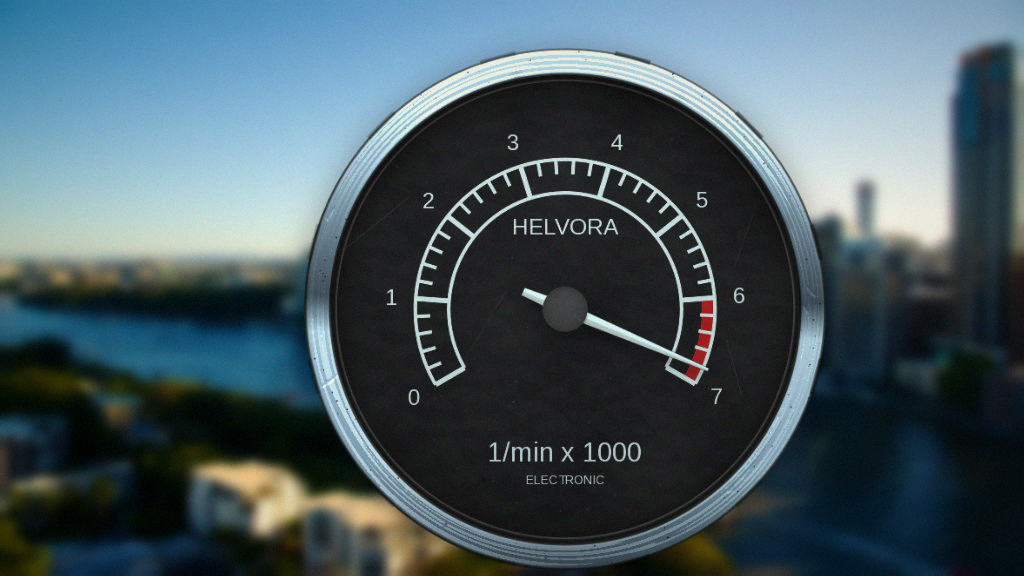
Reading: 6800 (rpm)
